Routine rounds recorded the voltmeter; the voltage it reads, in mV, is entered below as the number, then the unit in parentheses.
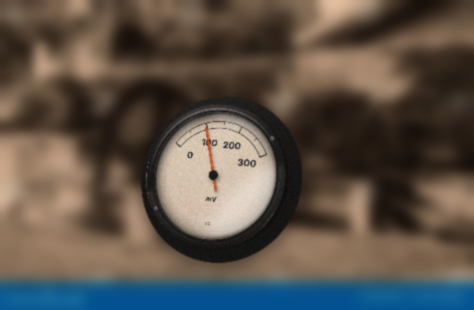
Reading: 100 (mV)
